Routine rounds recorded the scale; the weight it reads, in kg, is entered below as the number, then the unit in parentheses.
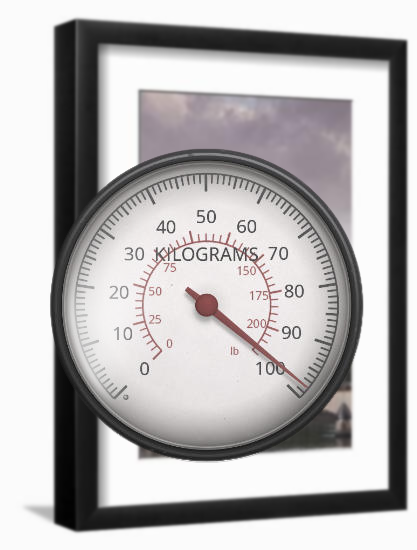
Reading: 98 (kg)
